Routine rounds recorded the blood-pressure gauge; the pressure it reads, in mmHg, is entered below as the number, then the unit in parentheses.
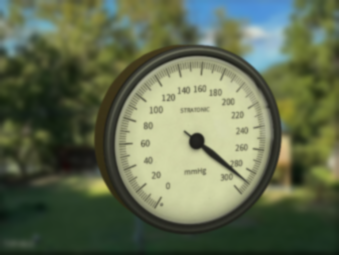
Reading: 290 (mmHg)
